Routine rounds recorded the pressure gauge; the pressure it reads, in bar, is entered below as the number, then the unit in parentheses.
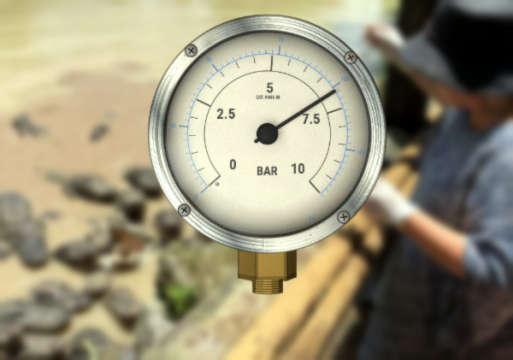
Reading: 7 (bar)
